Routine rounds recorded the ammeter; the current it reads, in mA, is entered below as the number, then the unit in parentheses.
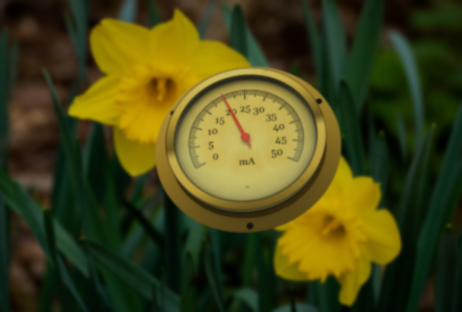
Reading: 20 (mA)
